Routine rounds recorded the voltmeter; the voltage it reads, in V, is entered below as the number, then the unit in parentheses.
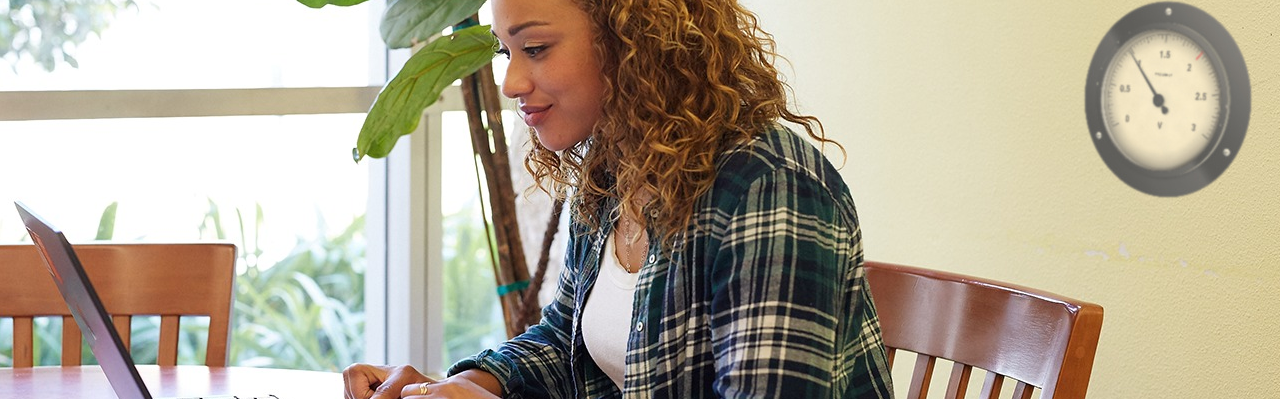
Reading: 1 (V)
